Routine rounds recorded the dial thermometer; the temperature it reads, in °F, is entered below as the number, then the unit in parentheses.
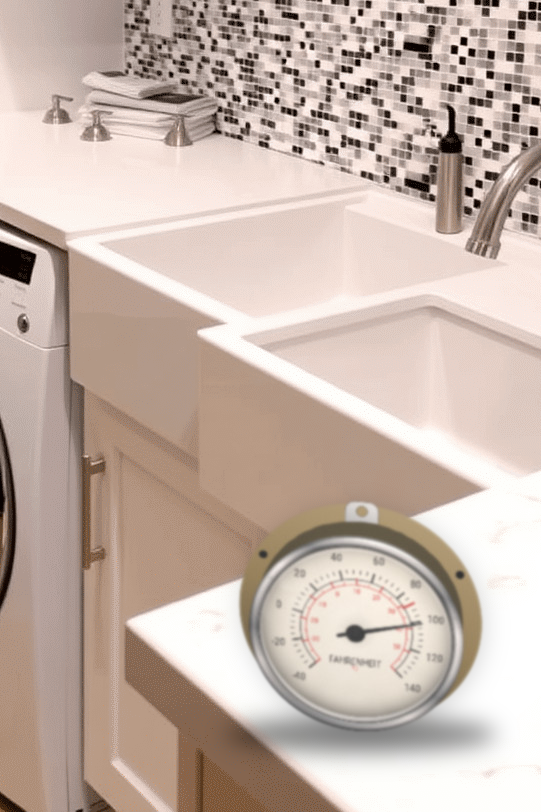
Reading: 100 (°F)
